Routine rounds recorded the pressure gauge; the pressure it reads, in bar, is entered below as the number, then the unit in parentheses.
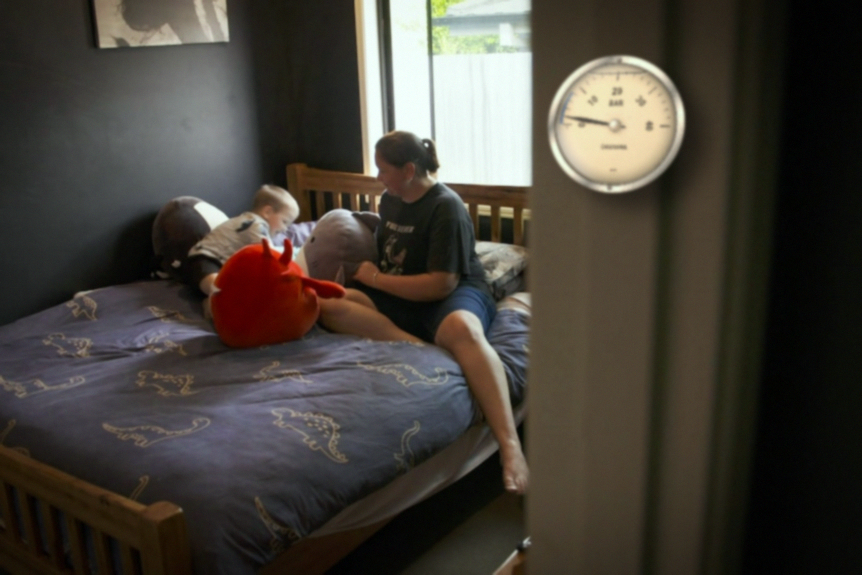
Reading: 2 (bar)
